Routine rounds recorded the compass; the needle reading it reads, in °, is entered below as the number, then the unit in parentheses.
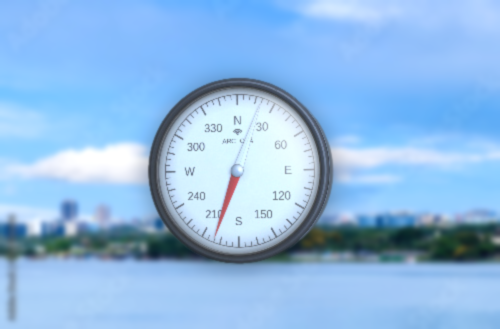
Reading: 200 (°)
